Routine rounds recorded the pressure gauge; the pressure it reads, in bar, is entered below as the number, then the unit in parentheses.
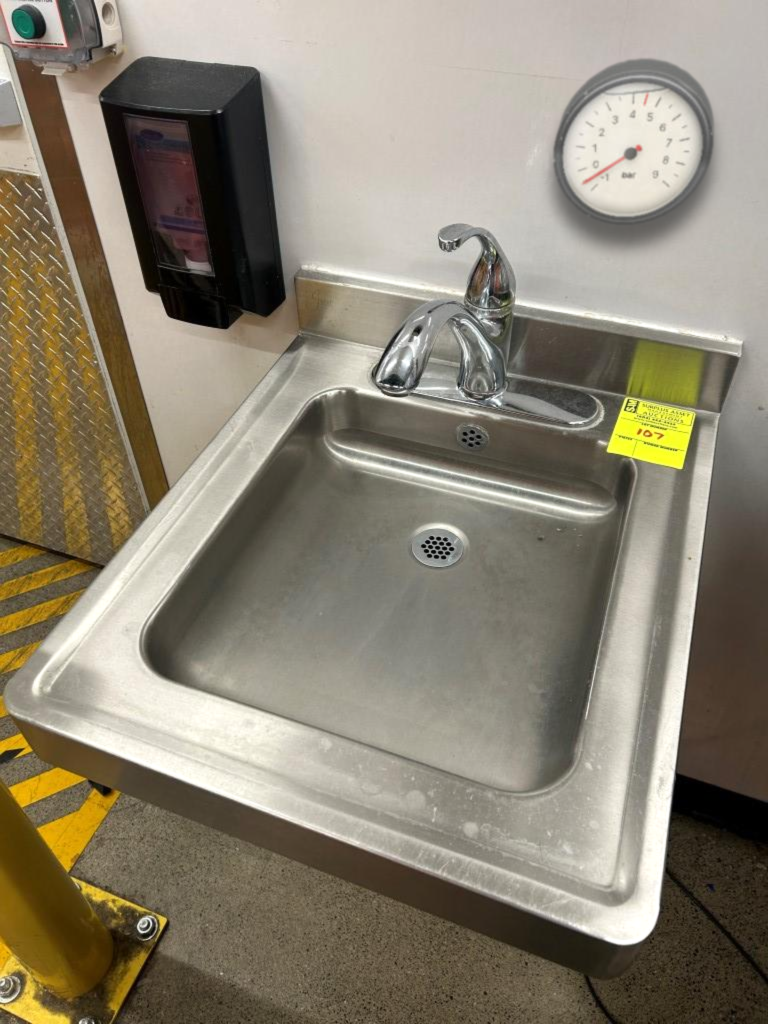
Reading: -0.5 (bar)
